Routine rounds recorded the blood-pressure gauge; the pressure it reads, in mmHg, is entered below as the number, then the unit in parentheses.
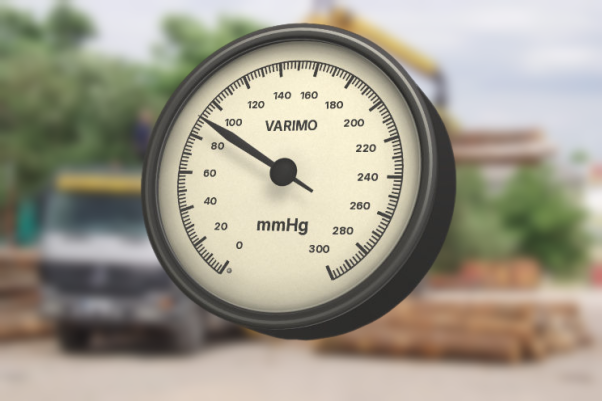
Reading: 90 (mmHg)
